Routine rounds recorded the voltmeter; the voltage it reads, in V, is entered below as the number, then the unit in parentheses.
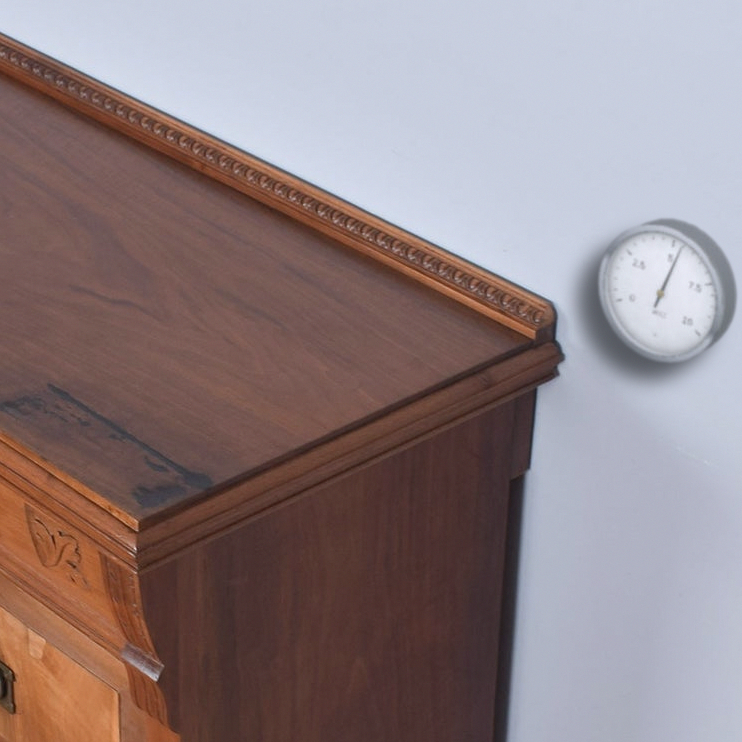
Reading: 5.5 (V)
